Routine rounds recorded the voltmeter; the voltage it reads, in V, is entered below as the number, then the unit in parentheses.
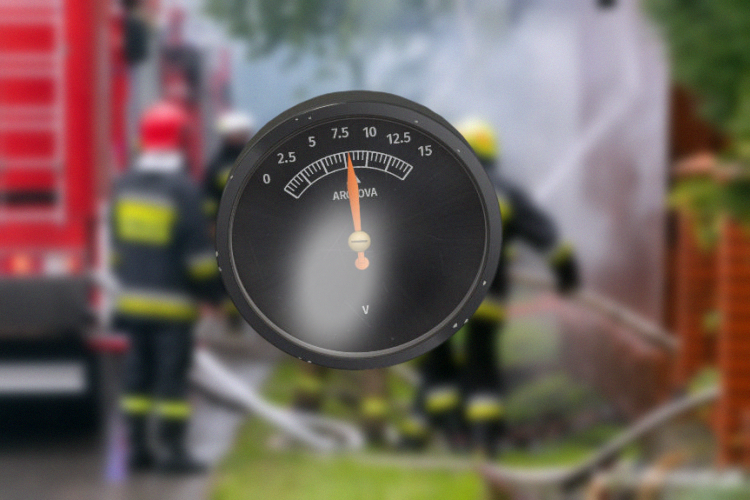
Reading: 8 (V)
